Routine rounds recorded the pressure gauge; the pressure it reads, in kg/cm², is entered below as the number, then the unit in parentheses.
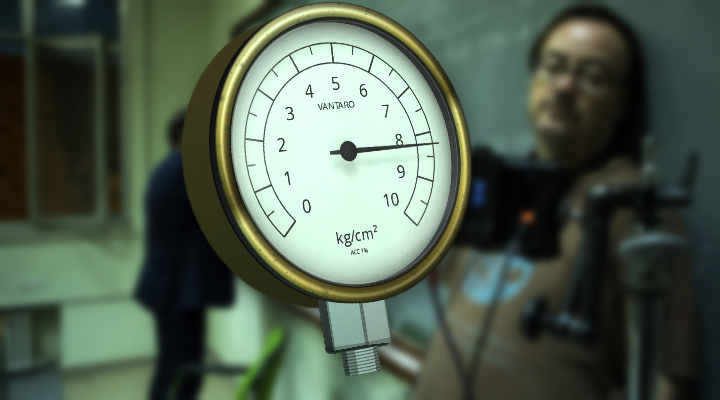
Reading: 8.25 (kg/cm²)
